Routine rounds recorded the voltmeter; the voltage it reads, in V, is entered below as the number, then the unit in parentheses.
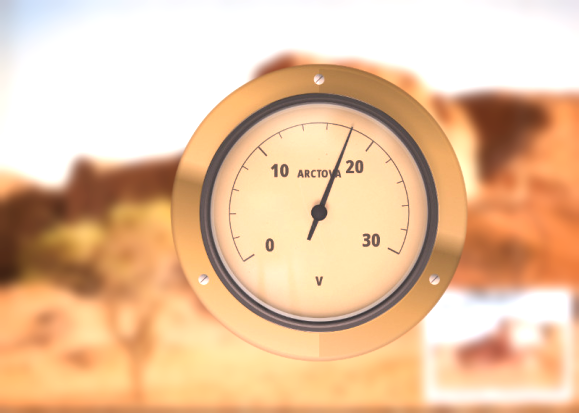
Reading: 18 (V)
